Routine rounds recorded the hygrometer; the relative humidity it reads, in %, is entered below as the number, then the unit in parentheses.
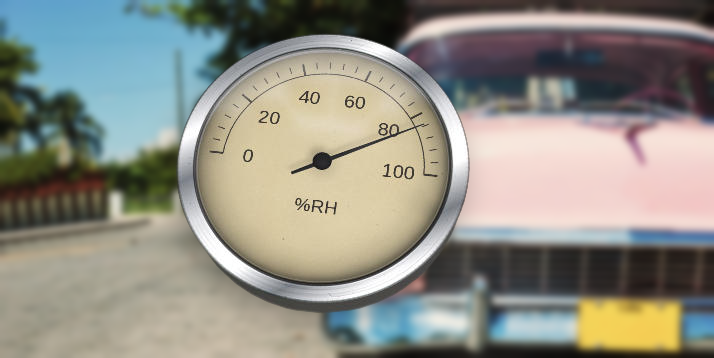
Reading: 84 (%)
